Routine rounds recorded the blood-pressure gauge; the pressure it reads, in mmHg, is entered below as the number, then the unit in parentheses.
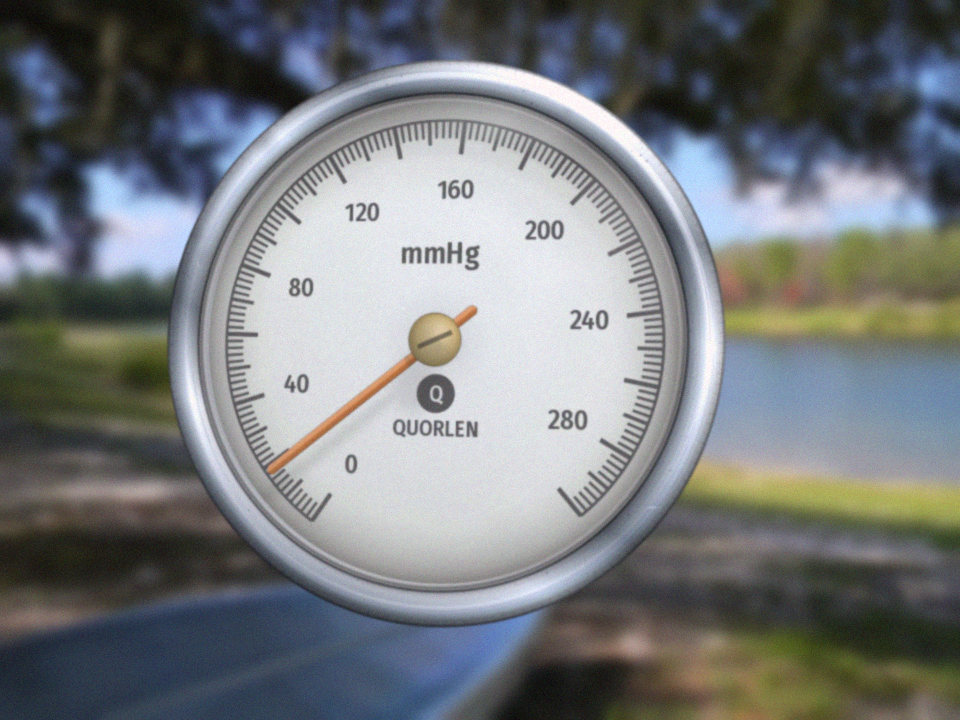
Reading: 18 (mmHg)
